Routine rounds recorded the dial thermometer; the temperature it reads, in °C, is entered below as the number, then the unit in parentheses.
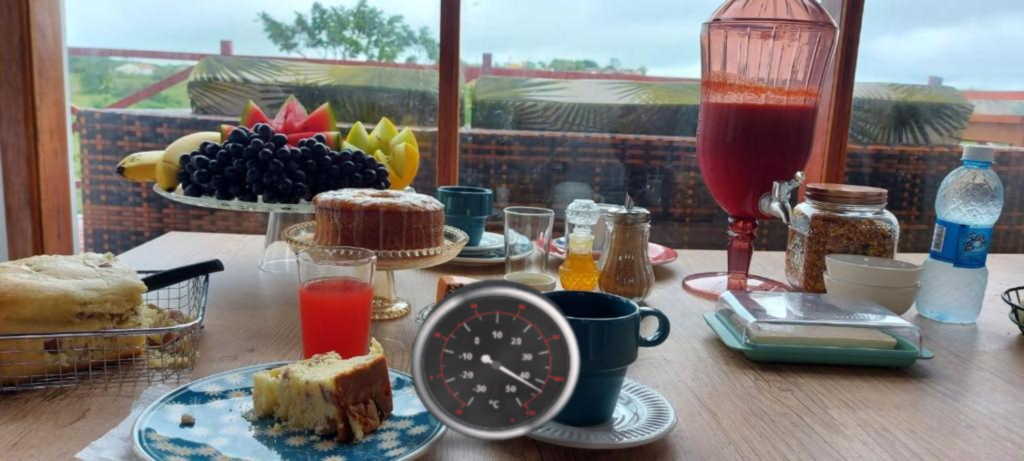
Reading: 42.5 (°C)
